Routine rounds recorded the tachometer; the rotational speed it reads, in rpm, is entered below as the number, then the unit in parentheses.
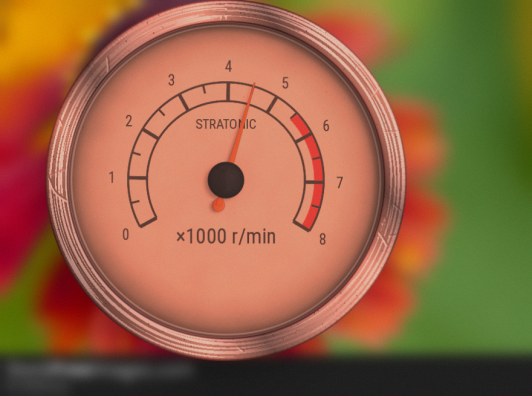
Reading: 4500 (rpm)
